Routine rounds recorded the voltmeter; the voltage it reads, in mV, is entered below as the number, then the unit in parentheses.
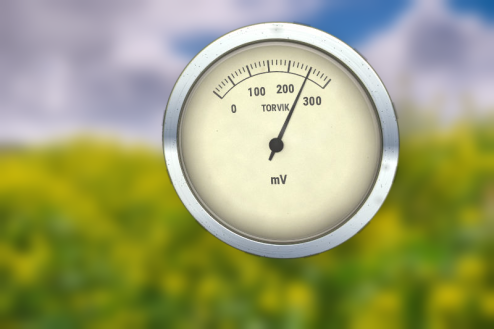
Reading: 250 (mV)
